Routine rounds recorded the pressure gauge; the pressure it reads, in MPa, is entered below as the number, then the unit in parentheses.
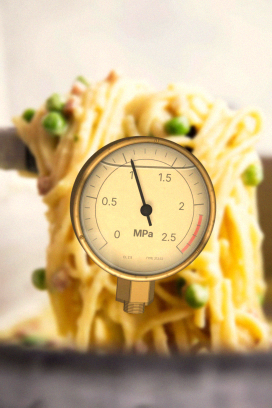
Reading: 1.05 (MPa)
